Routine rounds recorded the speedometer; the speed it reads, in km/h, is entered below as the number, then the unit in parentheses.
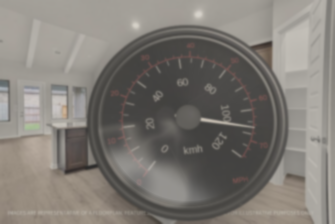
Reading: 107.5 (km/h)
